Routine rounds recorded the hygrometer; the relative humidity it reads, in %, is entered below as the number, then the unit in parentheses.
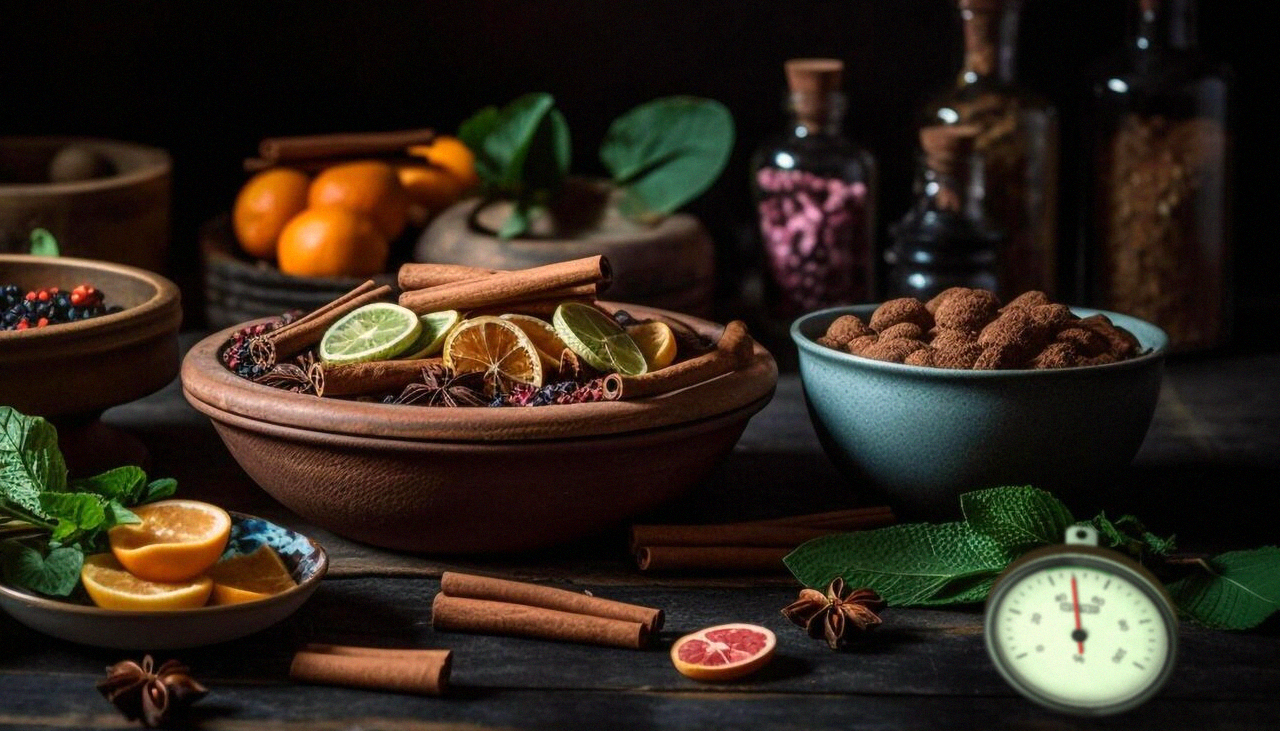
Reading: 48 (%)
